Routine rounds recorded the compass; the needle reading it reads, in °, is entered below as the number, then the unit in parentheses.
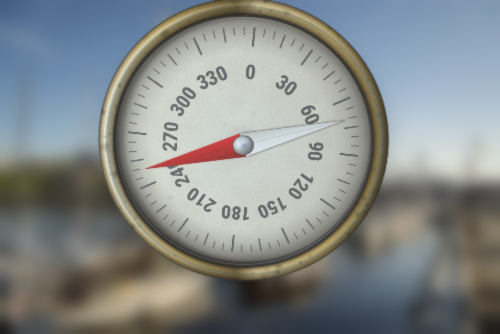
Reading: 250 (°)
